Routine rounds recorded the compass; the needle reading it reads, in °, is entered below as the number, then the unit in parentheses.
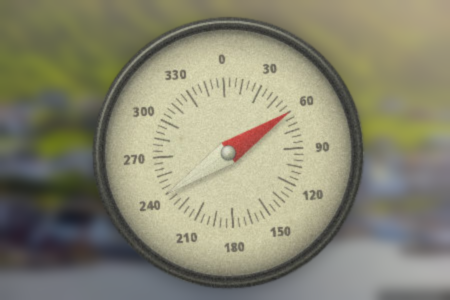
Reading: 60 (°)
